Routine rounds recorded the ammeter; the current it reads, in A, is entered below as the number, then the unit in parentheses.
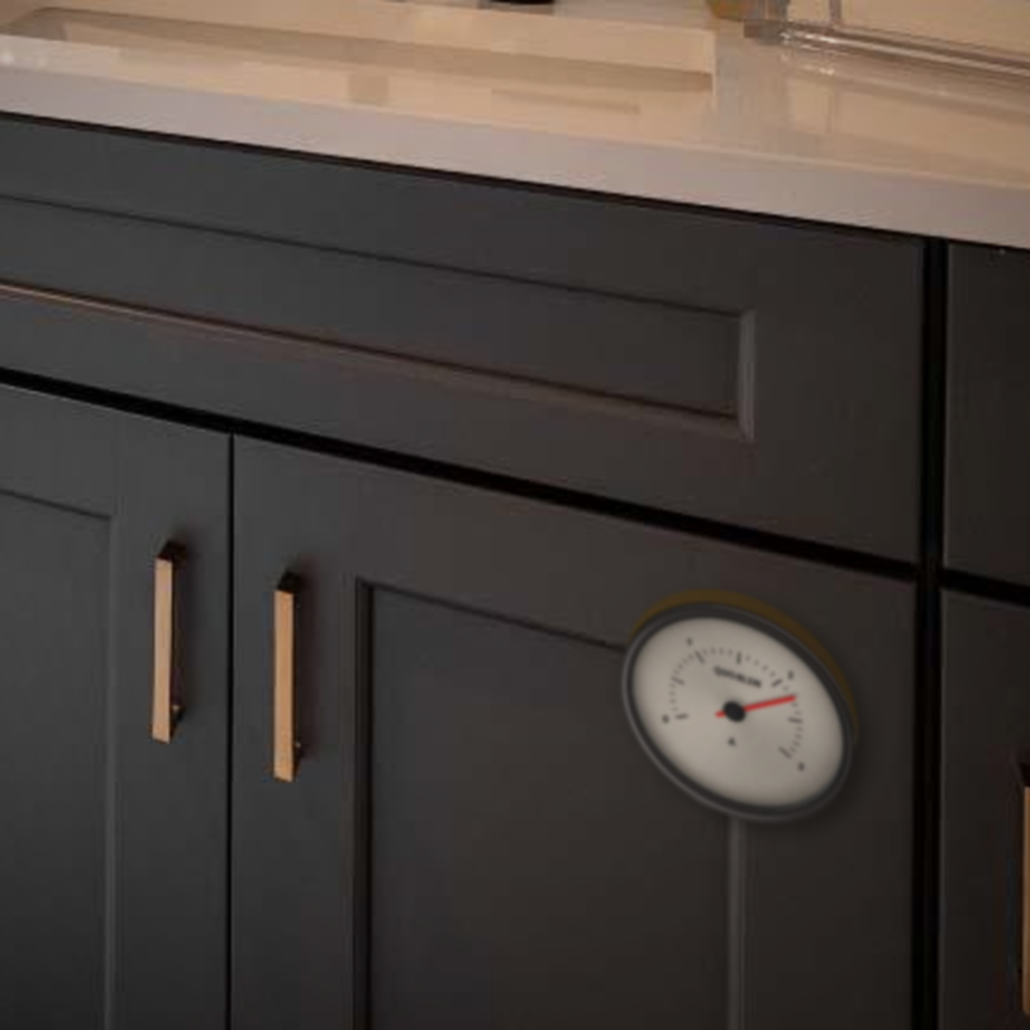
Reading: 2.2 (A)
